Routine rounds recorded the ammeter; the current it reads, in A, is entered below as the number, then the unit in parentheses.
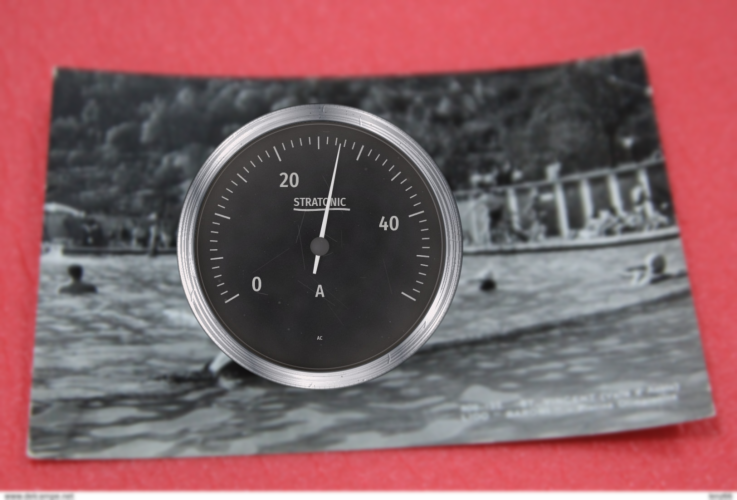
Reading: 27.5 (A)
